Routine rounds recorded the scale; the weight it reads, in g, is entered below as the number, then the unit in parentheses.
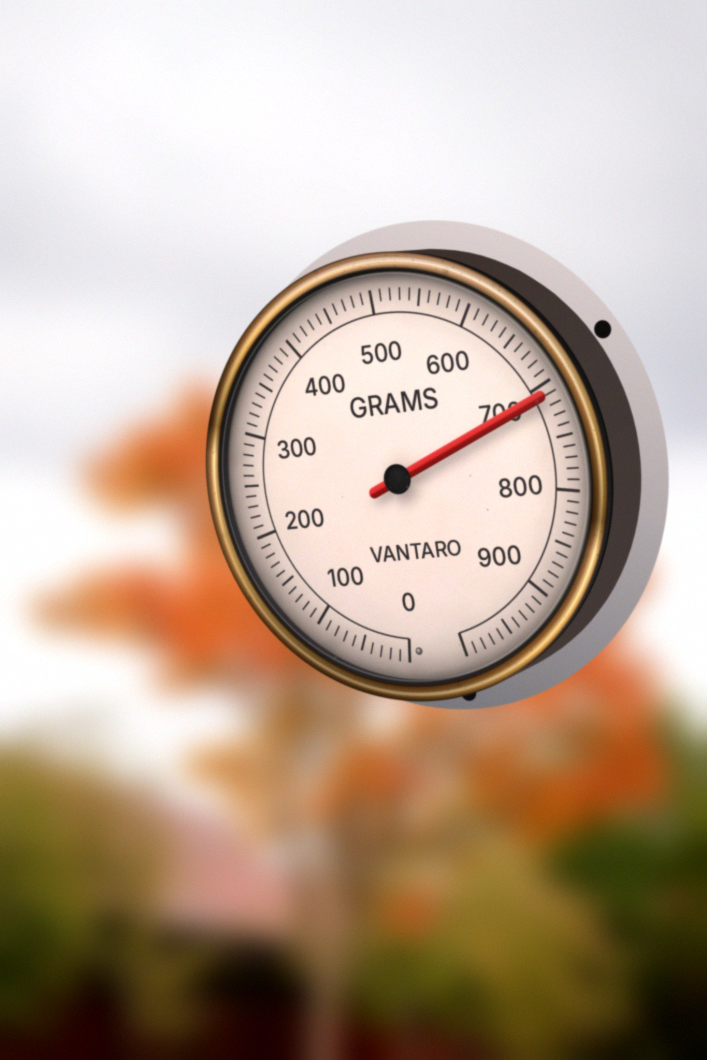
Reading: 710 (g)
